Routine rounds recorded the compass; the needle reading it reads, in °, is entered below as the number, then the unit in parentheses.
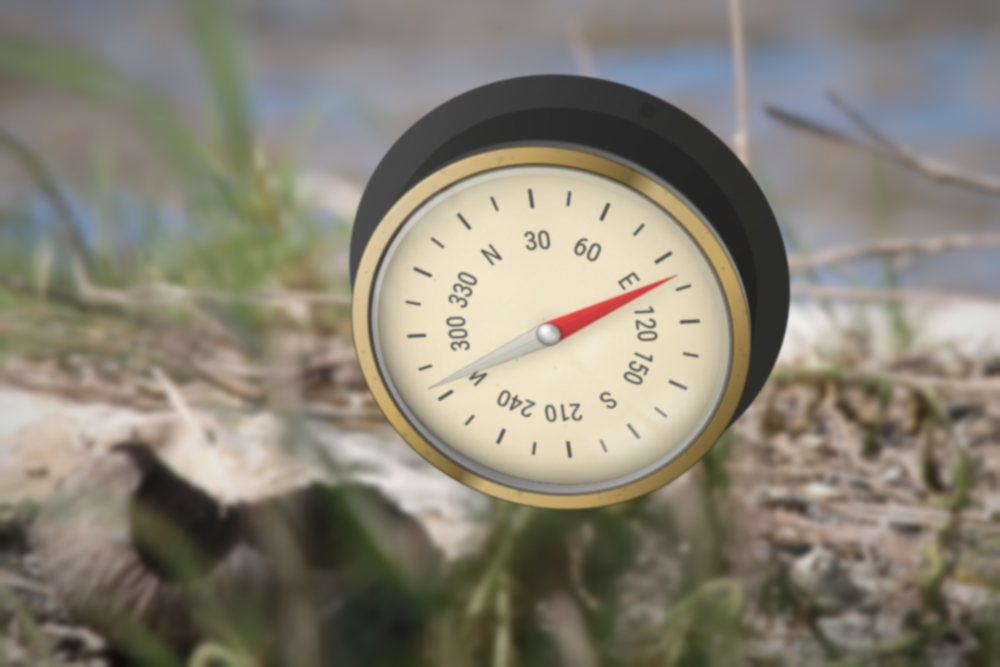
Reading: 97.5 (°)
